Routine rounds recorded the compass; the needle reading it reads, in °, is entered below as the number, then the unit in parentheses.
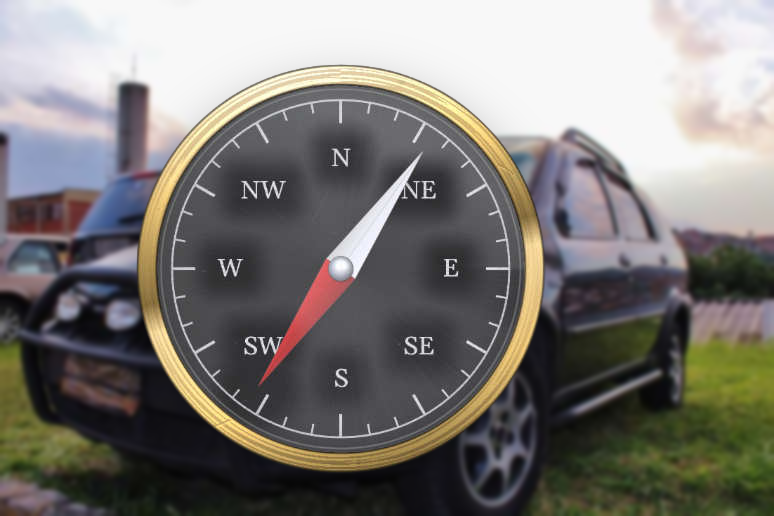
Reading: 215 (°)
